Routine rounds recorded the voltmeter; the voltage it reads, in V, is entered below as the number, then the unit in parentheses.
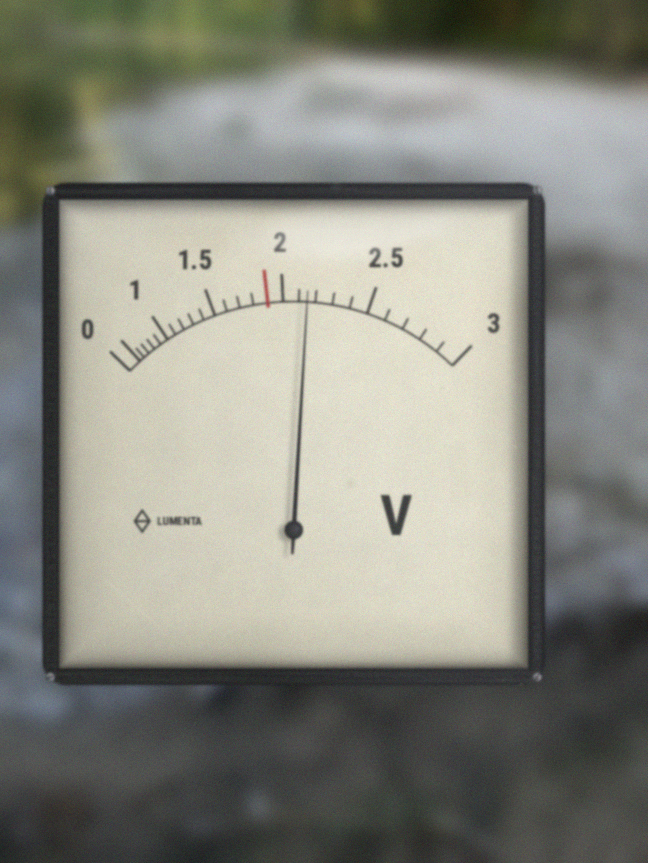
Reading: 2.15 (V)
